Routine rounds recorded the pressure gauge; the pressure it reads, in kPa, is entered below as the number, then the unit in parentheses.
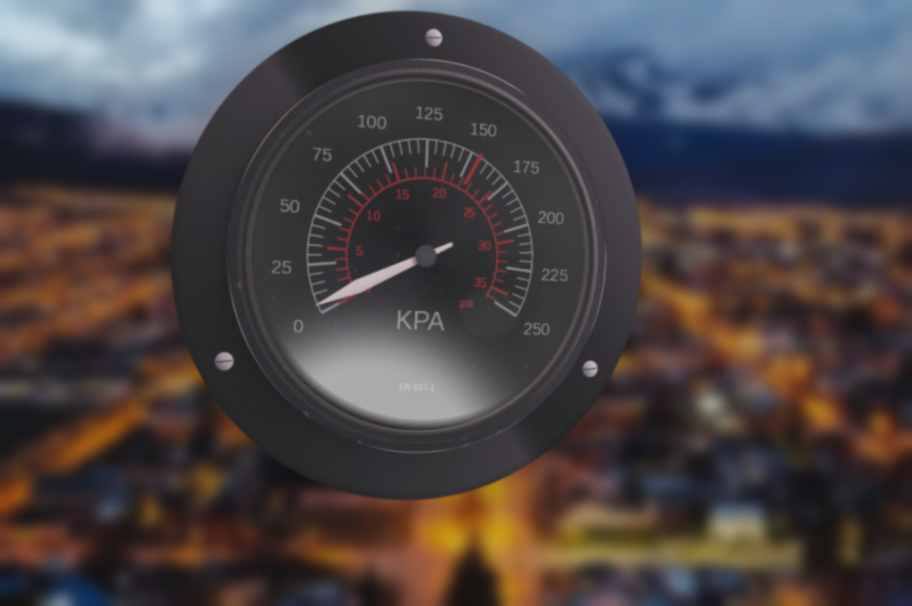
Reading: 5 (kPa)
